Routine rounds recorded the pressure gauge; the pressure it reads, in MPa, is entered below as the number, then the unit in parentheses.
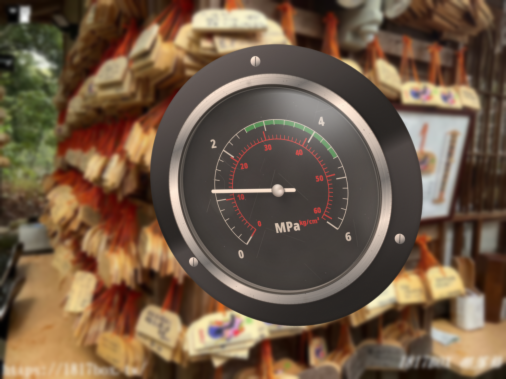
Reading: 1.2 (MPa)
